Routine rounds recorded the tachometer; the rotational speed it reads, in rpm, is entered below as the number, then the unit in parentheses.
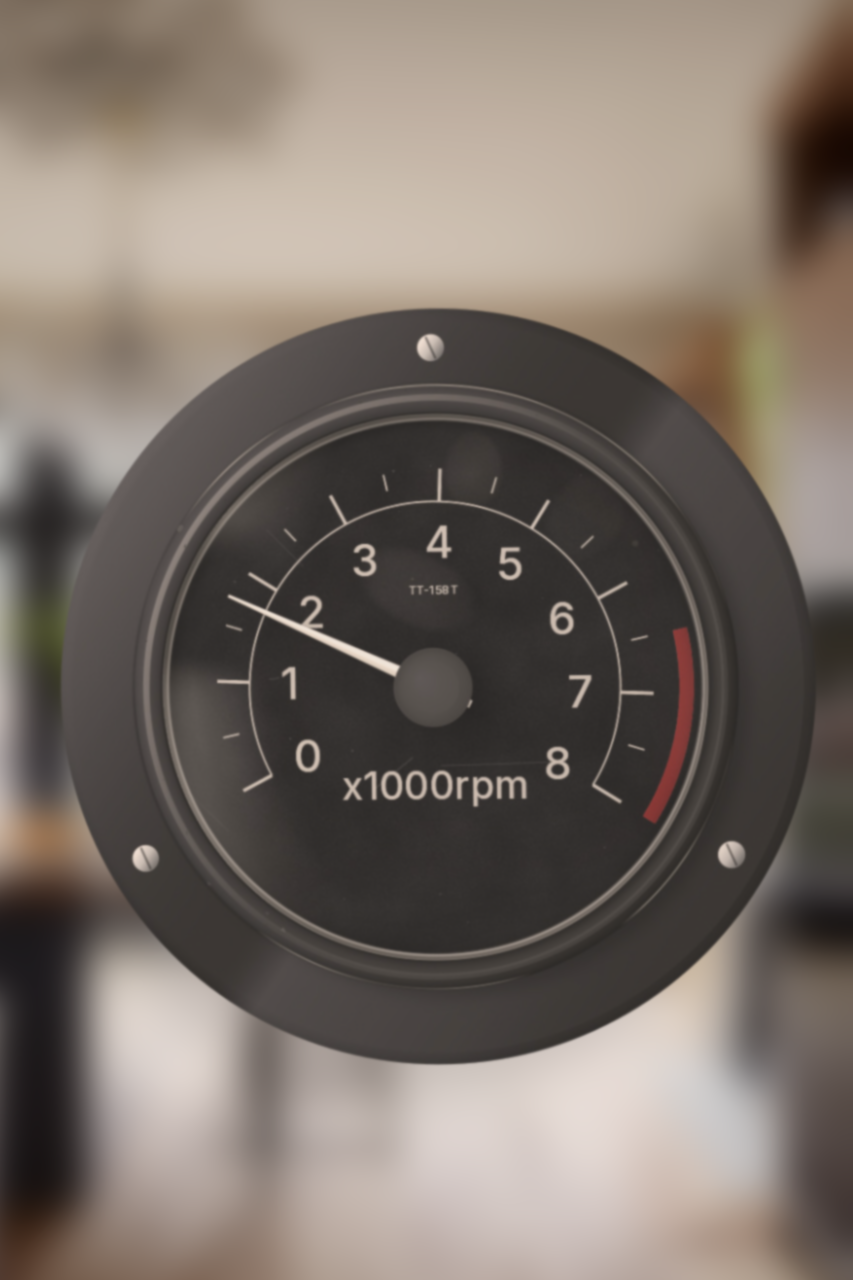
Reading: 1750 (rpm)
